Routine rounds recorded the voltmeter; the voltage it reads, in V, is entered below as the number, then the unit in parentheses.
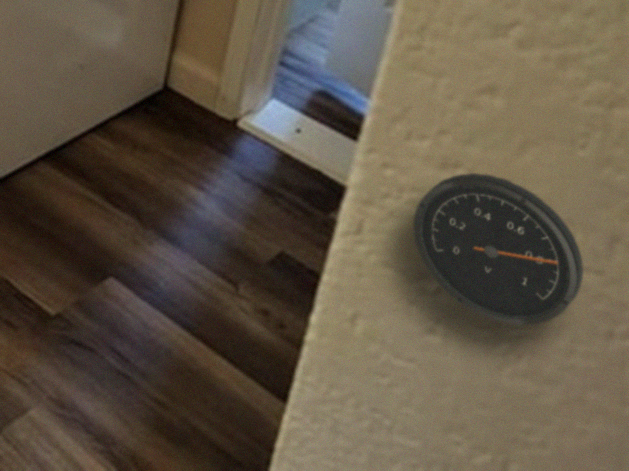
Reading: 0.8 (V)
